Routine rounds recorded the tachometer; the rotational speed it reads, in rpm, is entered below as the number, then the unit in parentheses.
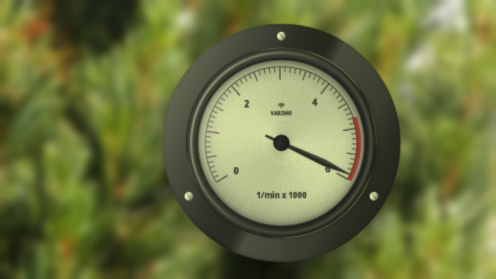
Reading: 5900 (rpm)
